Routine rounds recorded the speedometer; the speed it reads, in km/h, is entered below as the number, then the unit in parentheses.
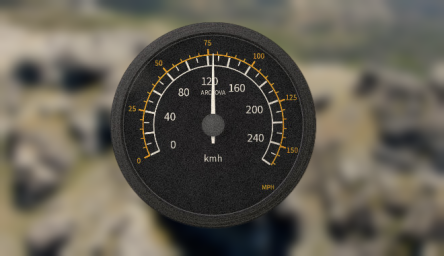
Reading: 125 (km/h)
